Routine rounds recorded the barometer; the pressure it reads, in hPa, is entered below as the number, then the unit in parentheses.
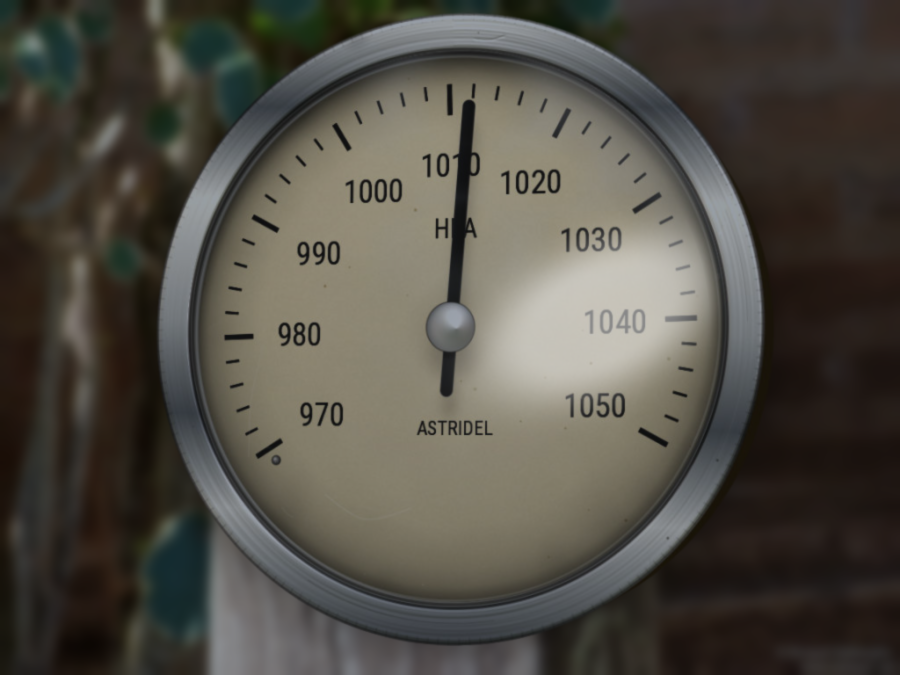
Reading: 1012 (hPa)
